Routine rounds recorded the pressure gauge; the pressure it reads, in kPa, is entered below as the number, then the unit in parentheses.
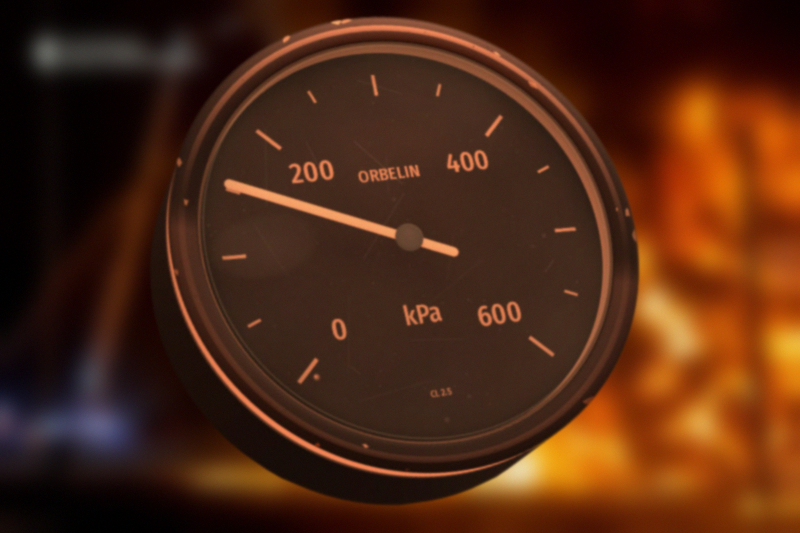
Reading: 150 (kPa)
